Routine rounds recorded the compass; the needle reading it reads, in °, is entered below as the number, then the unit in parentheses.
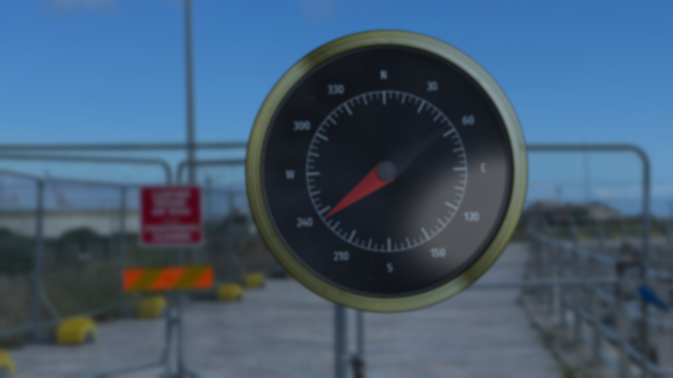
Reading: 235 (°)
